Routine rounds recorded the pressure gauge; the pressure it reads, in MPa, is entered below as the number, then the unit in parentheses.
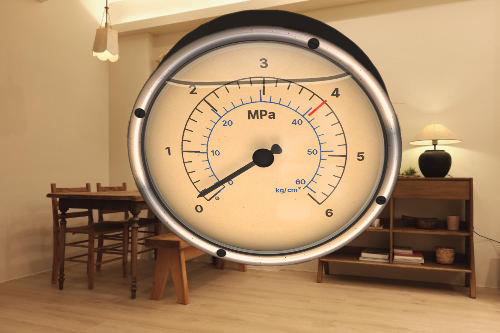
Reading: 0.2 (MPa)
